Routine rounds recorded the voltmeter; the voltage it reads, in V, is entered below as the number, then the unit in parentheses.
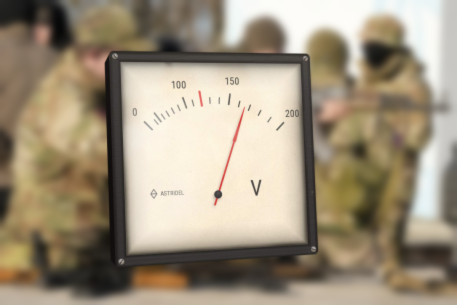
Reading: 165 (V)
